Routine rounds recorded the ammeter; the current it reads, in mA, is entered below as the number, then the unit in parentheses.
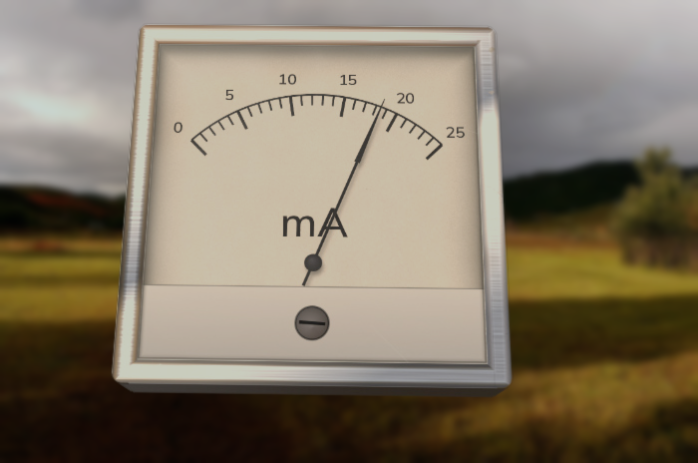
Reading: 18.5 (mA)
